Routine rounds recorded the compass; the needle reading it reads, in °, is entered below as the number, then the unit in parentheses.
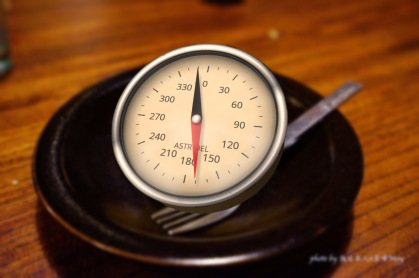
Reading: 170 (°)
